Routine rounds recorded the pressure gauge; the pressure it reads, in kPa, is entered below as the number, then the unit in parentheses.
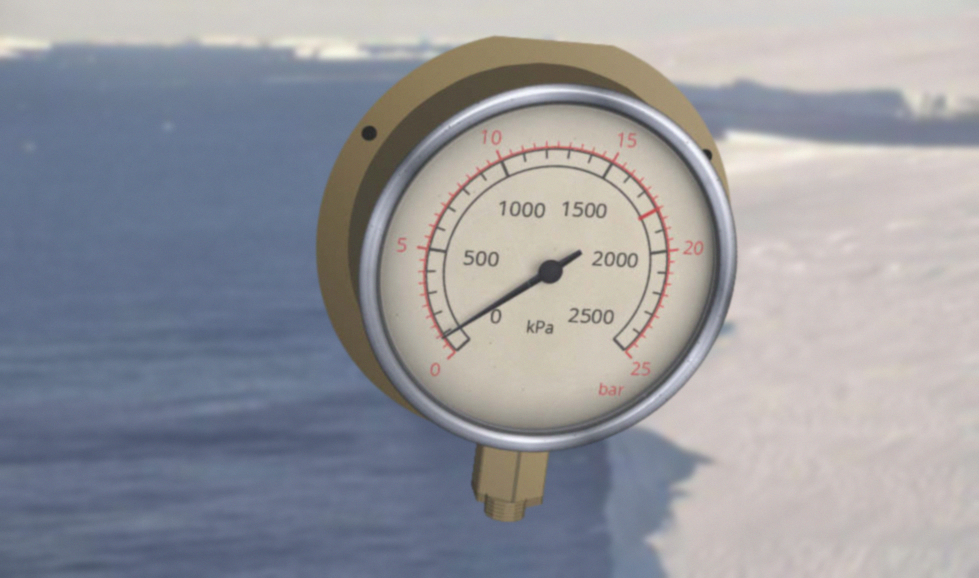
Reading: 100 (kPa)
